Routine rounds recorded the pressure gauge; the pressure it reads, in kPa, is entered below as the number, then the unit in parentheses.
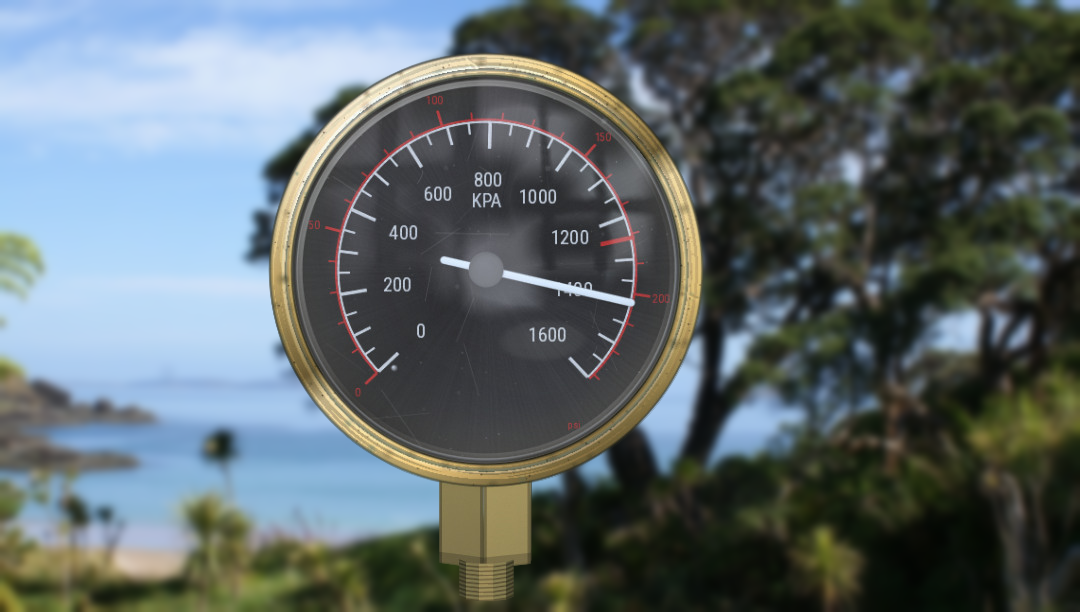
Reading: 1400 (kPa)
